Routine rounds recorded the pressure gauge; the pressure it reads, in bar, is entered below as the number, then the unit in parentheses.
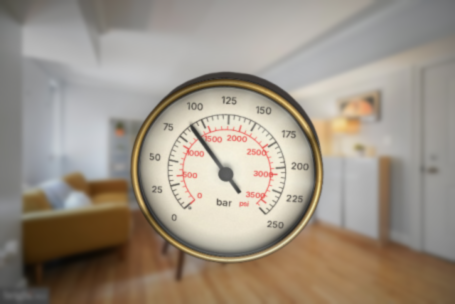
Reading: 90 (bar)
